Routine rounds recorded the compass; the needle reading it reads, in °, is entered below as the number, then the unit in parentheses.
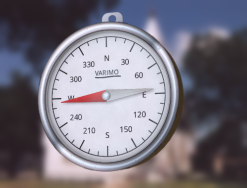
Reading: 265 (°)
